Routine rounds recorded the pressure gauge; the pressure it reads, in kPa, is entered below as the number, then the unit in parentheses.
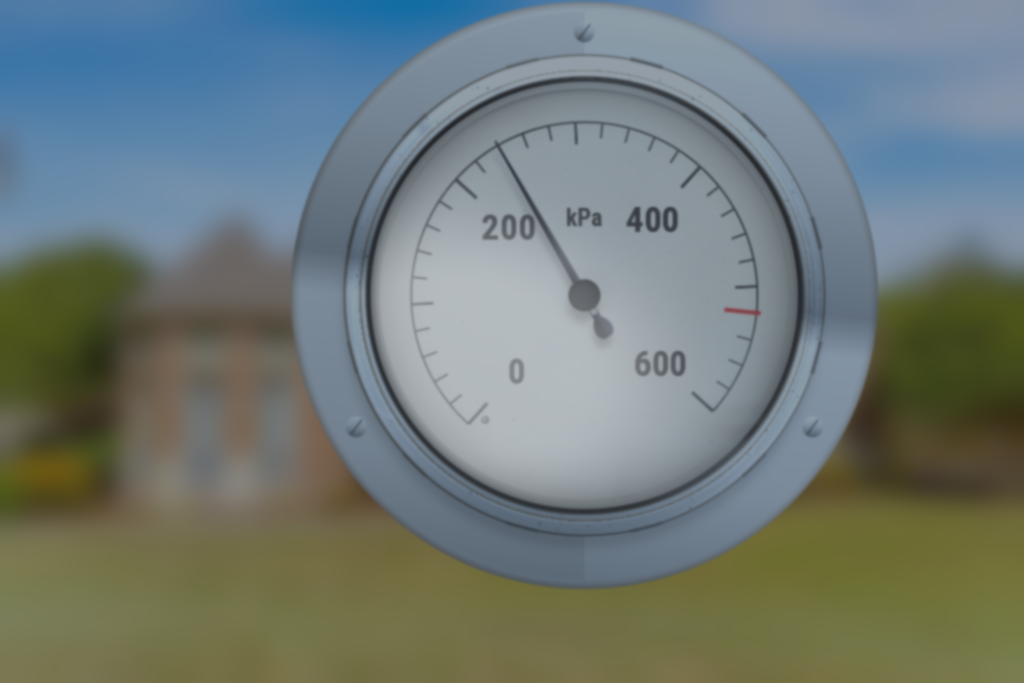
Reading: 240 (kPa)
